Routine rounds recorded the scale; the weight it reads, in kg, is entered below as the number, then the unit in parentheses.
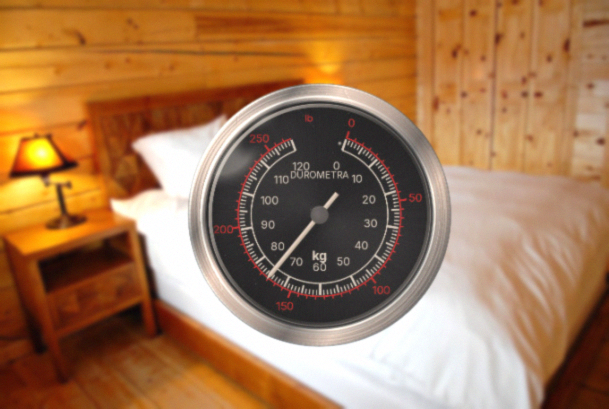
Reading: 75 (kg)
